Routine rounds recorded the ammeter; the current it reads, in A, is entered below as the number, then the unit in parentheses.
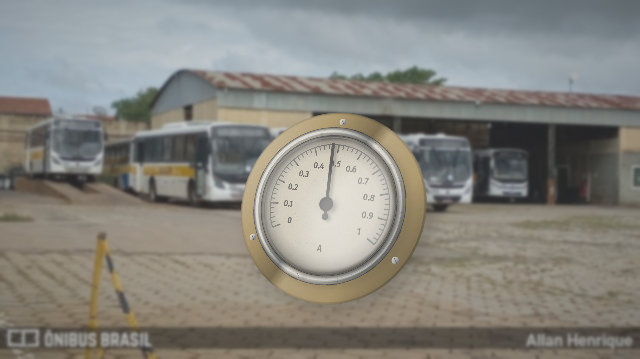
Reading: 0.48 (A)
